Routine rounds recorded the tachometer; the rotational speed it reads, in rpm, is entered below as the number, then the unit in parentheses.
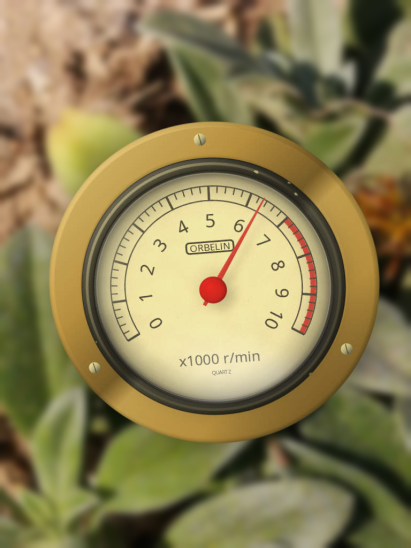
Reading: 6300 (rpm)
